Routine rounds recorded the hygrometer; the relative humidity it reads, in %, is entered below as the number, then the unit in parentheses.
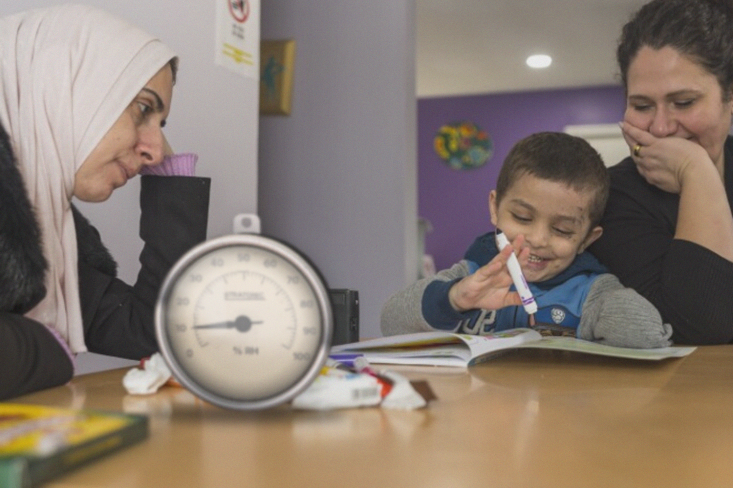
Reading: 10 (%)
